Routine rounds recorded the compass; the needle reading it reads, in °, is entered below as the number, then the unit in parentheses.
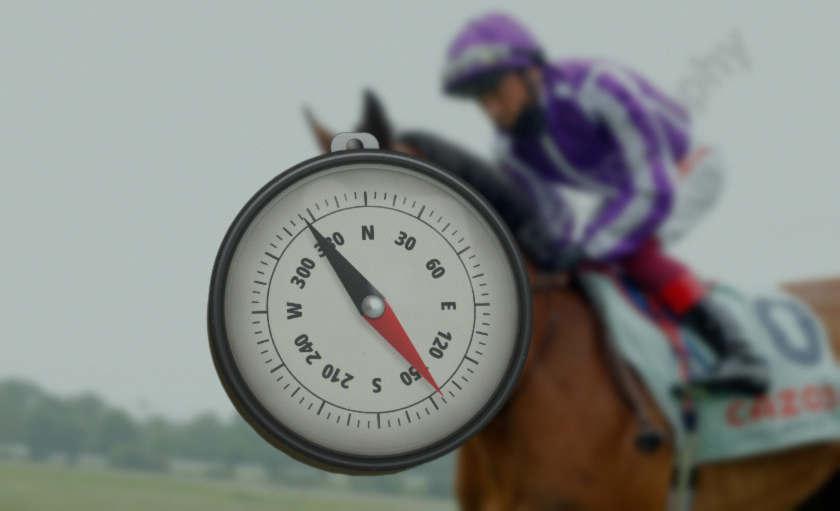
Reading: 145 (°)
